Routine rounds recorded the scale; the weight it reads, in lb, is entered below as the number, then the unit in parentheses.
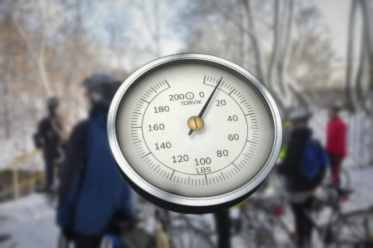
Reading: 10 (lb)
